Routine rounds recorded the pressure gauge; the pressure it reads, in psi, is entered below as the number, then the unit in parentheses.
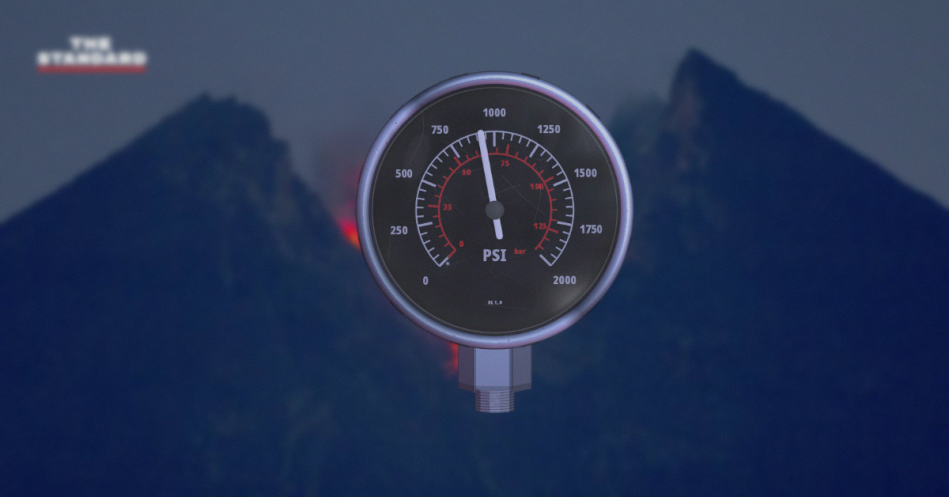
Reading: 925 (psi)
